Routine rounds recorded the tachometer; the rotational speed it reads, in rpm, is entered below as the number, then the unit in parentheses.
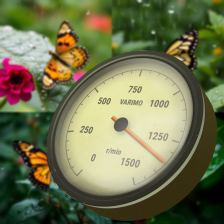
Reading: 1350 (rpm)
